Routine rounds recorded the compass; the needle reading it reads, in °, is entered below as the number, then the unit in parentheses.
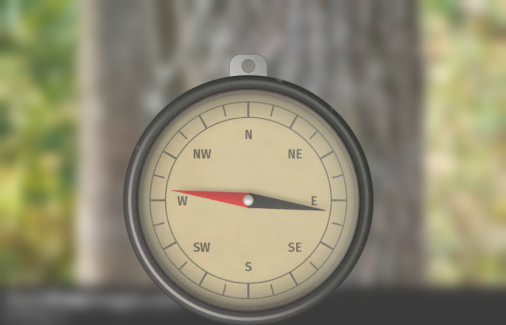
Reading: 277.5 (°)
